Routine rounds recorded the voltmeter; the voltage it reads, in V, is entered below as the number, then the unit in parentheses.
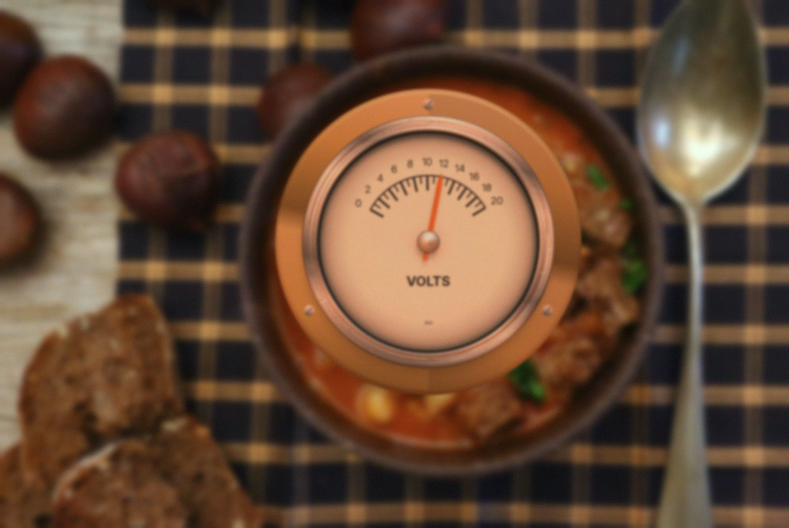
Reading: 12 (V)
